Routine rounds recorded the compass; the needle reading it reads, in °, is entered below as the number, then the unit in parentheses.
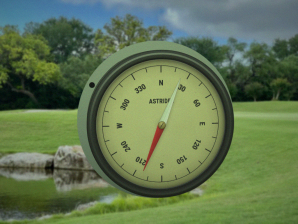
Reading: 202.5 (°)
